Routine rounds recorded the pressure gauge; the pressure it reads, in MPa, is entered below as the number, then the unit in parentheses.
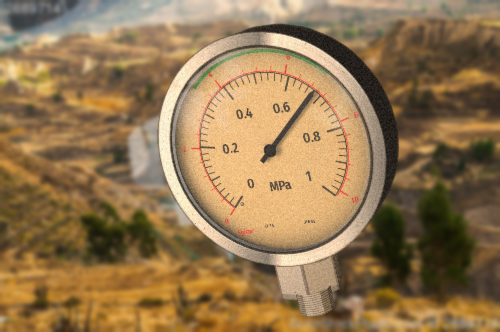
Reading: 0.68 (MPa)
